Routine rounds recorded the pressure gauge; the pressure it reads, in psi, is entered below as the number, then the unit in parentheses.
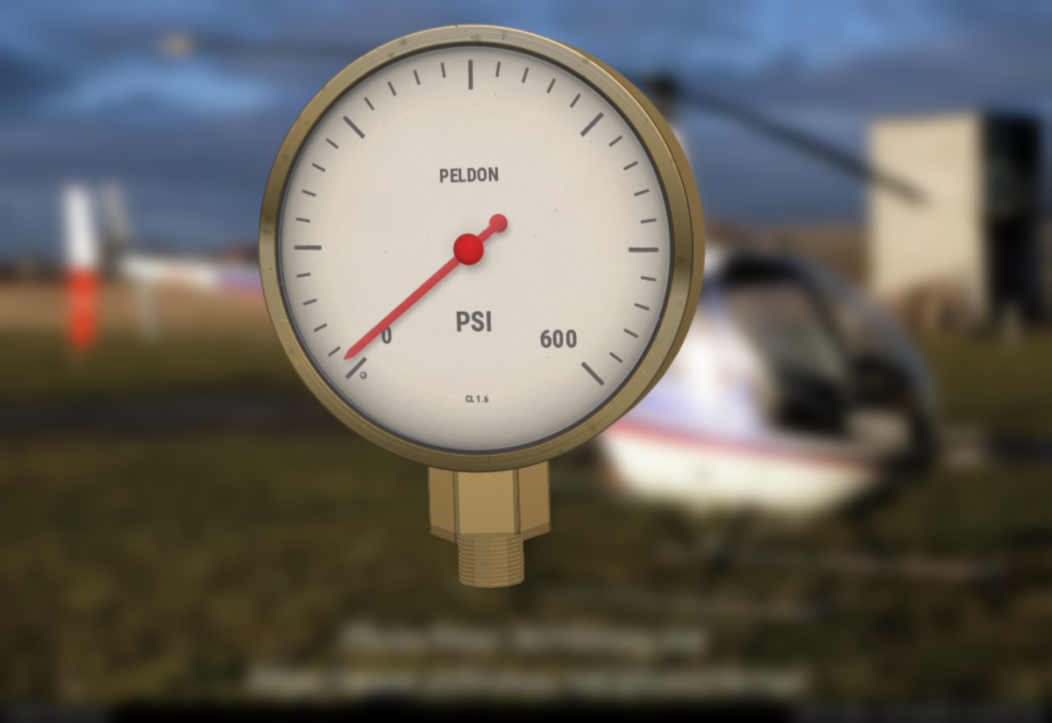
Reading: 10 (psi)
